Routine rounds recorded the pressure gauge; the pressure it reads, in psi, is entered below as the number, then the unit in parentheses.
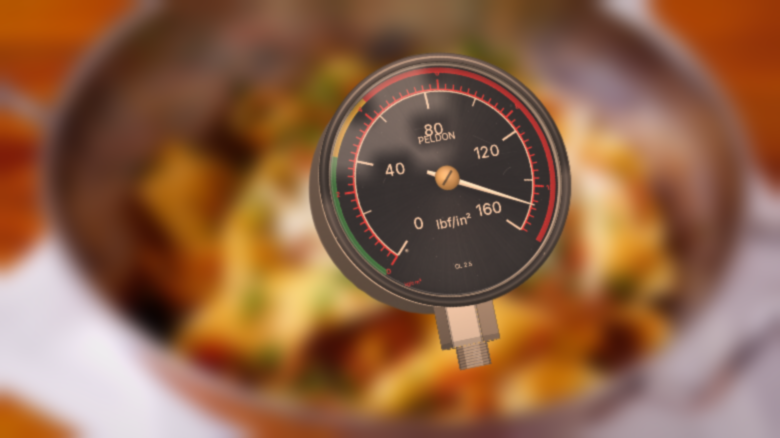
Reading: 150 (psi)
